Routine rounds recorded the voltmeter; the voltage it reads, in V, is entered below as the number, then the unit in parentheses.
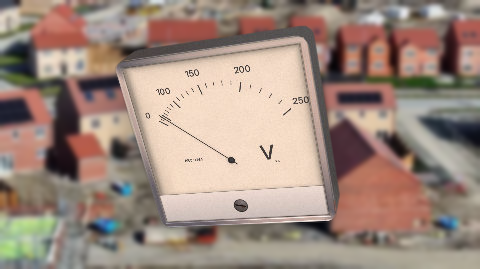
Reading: 50 (V)
